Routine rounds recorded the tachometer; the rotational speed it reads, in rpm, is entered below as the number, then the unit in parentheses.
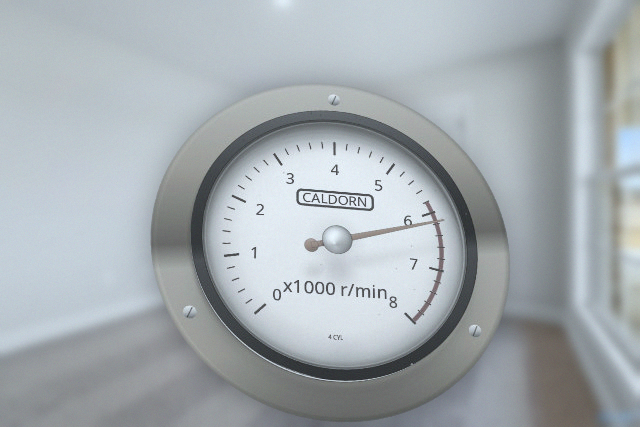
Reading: 6200 (rpm)
